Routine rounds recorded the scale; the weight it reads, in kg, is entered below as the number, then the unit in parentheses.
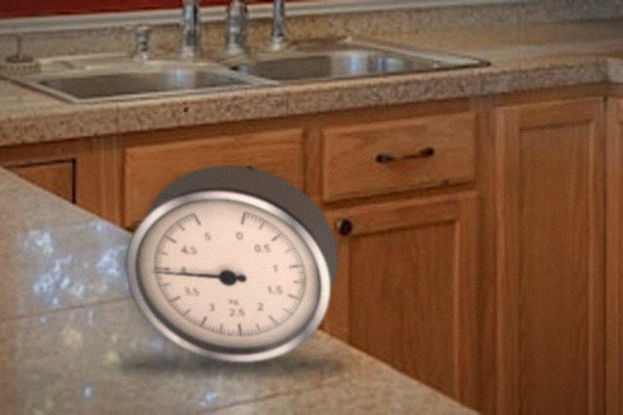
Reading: 4 (kg)
